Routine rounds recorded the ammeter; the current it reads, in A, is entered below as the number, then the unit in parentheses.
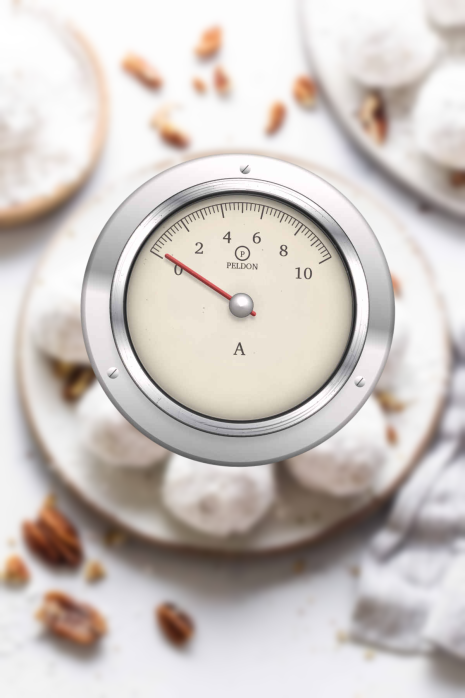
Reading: 0.2 (A)
